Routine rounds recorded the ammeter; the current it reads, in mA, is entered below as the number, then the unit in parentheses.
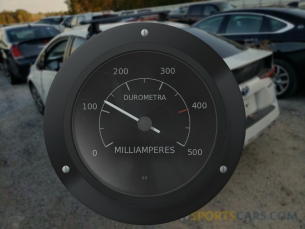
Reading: 125 (mA)
